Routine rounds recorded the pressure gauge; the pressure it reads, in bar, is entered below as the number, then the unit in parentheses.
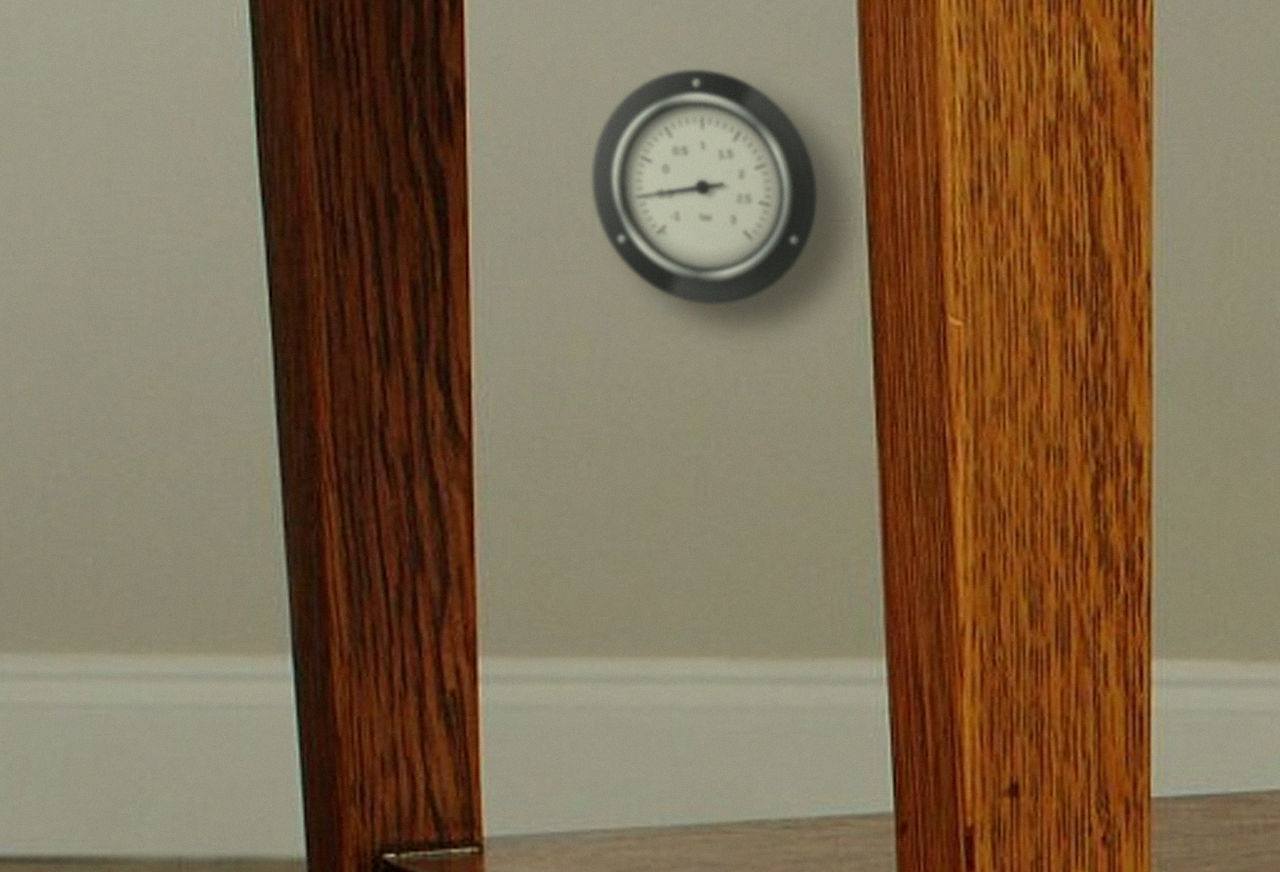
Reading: -0.5 (bar)
